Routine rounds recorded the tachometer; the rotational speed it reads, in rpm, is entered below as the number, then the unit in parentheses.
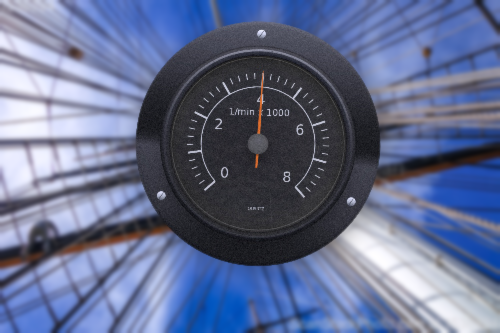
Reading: 4000 (rpm)
